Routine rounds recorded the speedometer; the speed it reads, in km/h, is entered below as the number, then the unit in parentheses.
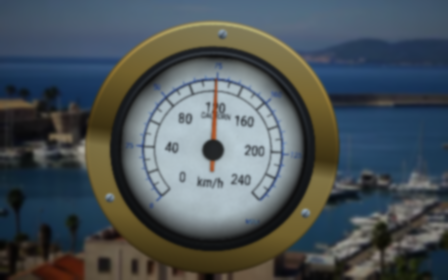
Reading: 120 (km/h)
